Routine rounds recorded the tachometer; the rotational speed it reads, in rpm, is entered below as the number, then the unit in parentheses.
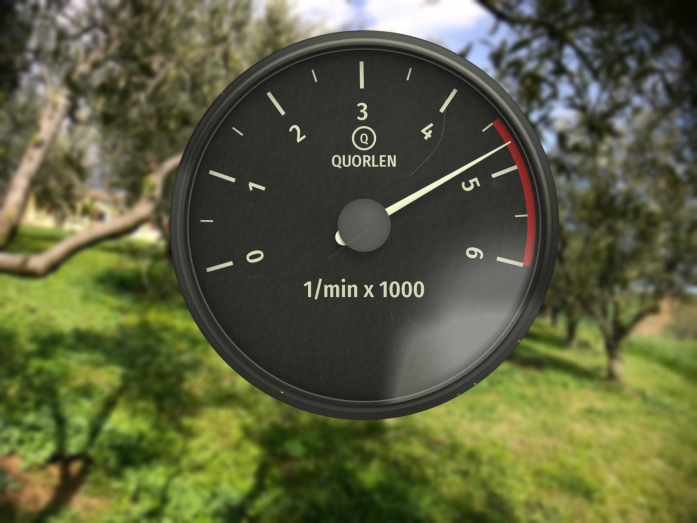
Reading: 4750 (rpm)
